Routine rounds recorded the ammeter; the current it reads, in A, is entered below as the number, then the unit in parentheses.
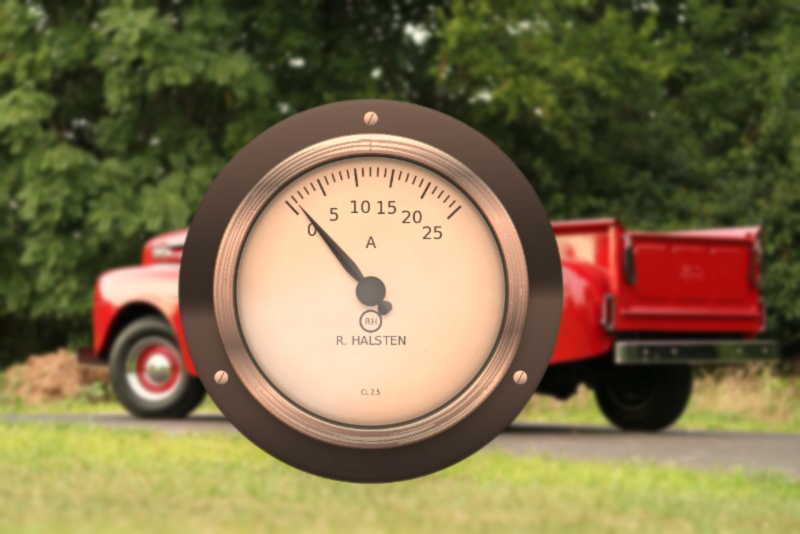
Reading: 1 (A)
